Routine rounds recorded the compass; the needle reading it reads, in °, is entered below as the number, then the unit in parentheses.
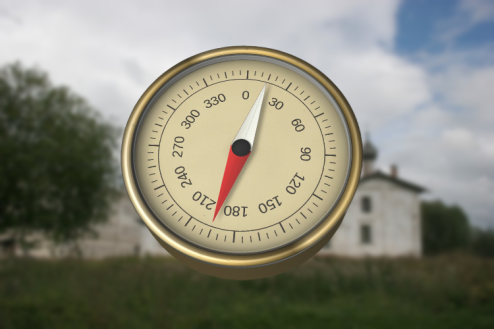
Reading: 195 (°)
